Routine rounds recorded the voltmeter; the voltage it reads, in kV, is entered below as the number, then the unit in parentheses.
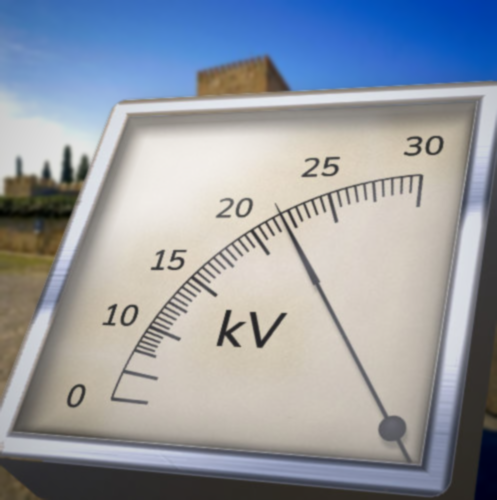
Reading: 22 (kV)
